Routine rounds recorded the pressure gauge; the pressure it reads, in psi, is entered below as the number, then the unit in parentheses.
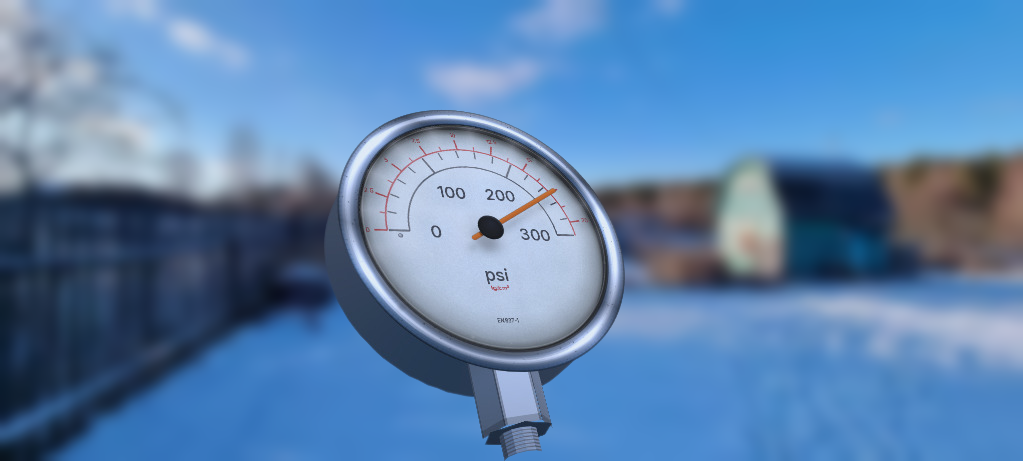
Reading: 250 (psi)
